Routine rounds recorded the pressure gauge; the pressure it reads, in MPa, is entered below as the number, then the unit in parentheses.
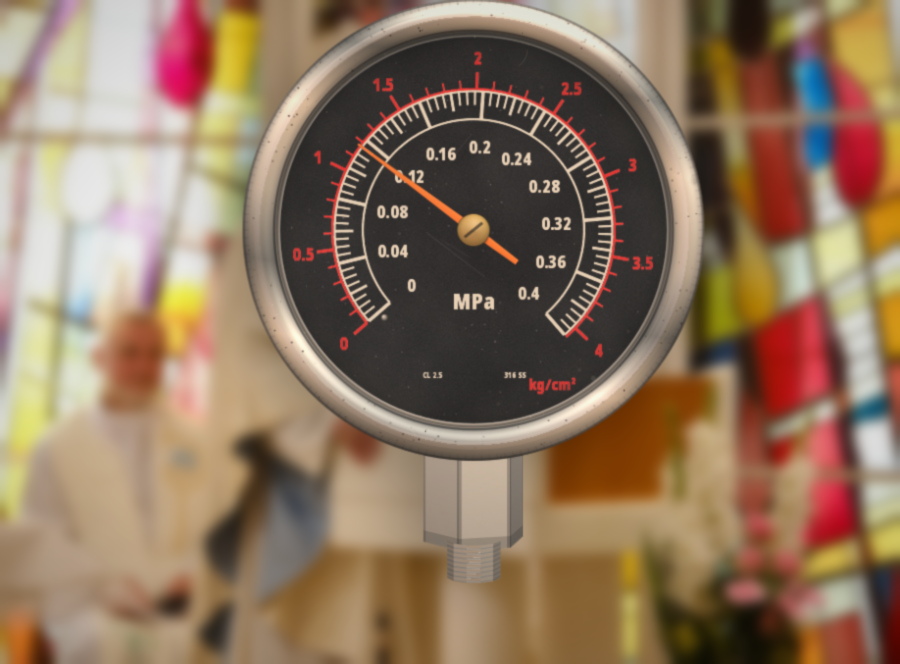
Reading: 0.115 (MPa)
